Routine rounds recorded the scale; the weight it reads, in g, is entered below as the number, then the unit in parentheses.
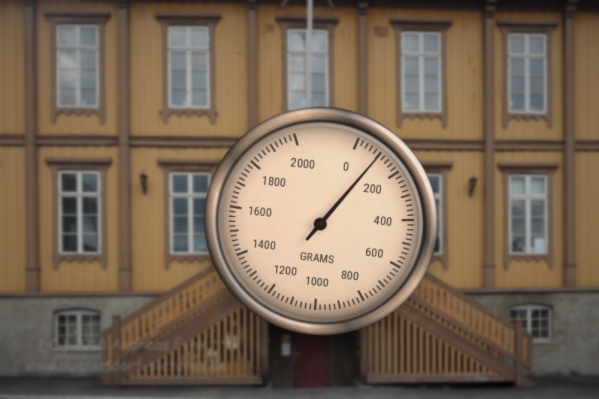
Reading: 100 (g)
